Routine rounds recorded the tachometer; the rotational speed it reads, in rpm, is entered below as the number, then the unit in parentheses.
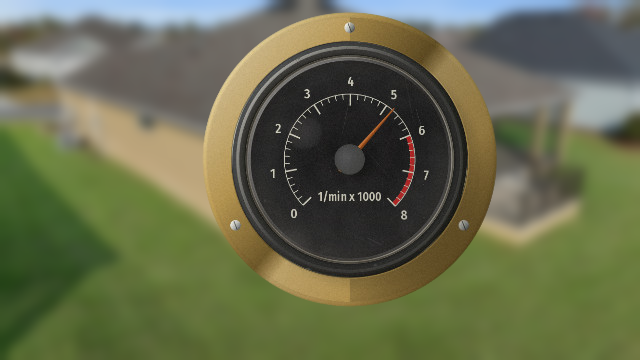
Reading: 5200 (rpm)
